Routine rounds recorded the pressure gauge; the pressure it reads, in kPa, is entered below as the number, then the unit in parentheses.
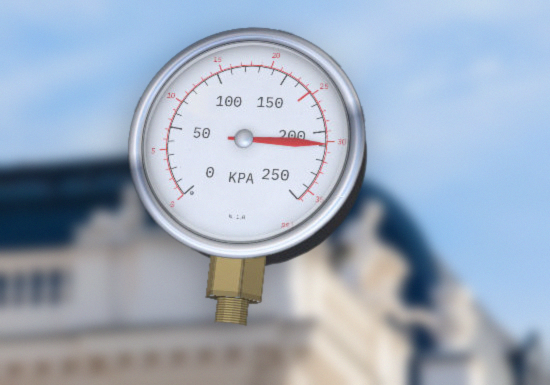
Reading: 210 (kPa)
